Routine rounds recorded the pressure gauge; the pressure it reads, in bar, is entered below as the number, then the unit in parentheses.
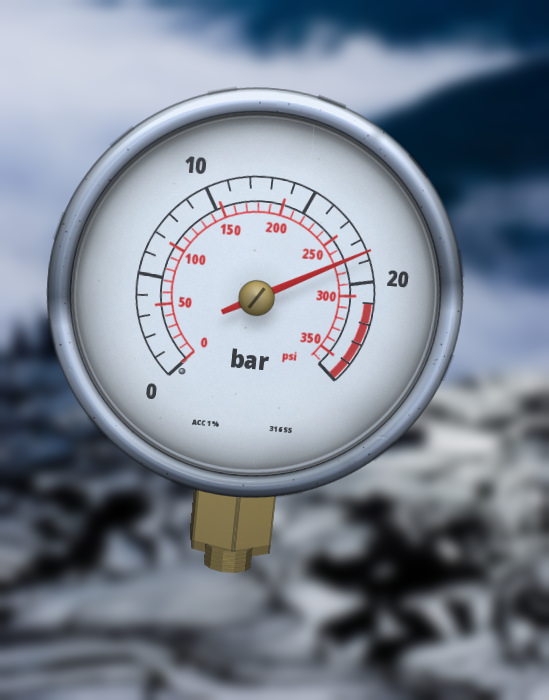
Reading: 18.5 (bar)
